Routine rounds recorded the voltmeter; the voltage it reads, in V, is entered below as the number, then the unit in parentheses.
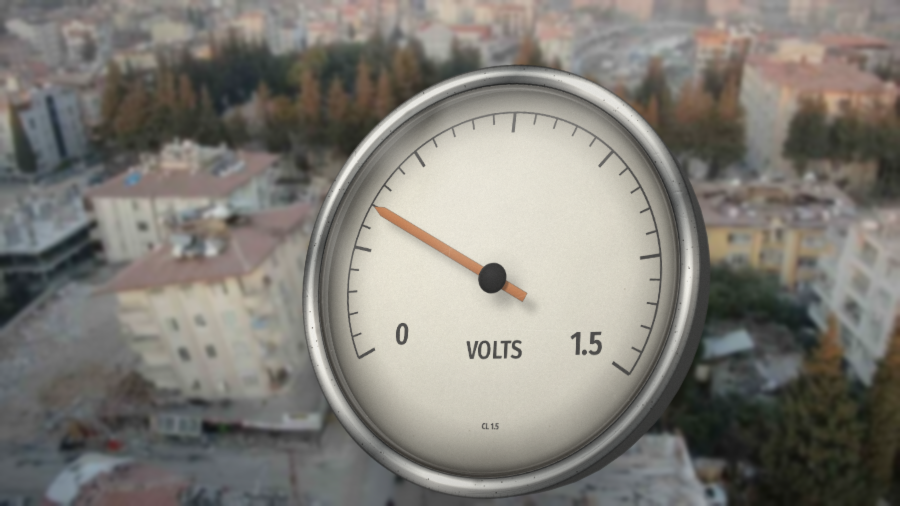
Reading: 0.35 (V)
